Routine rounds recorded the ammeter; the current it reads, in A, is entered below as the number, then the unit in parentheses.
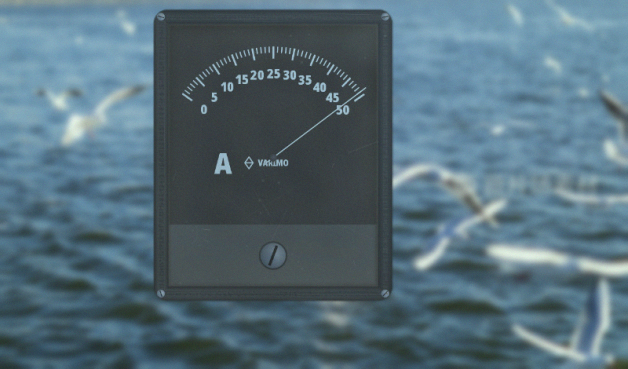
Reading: 49 (A)
